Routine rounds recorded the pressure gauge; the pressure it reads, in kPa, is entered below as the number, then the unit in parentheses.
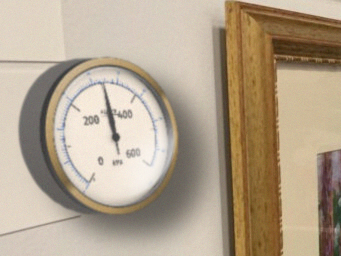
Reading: 300 (kPa)
